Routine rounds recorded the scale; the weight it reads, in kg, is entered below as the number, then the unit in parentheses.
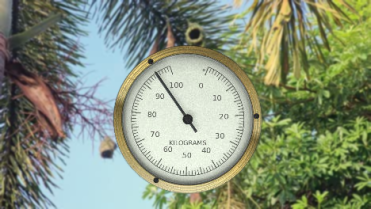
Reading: 95 (kg)
